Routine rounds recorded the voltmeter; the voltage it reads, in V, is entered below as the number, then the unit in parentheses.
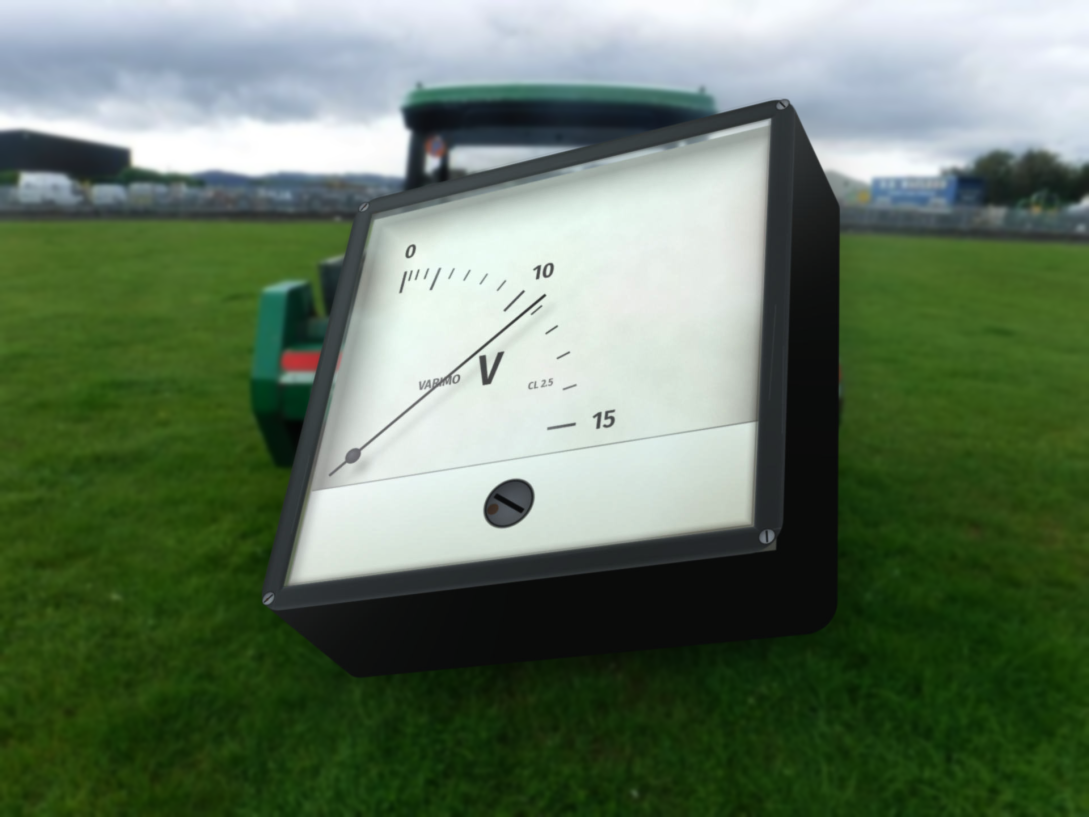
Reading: 11 (V)
